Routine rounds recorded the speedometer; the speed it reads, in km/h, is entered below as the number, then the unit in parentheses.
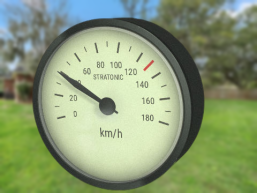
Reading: 40 (km/h)
